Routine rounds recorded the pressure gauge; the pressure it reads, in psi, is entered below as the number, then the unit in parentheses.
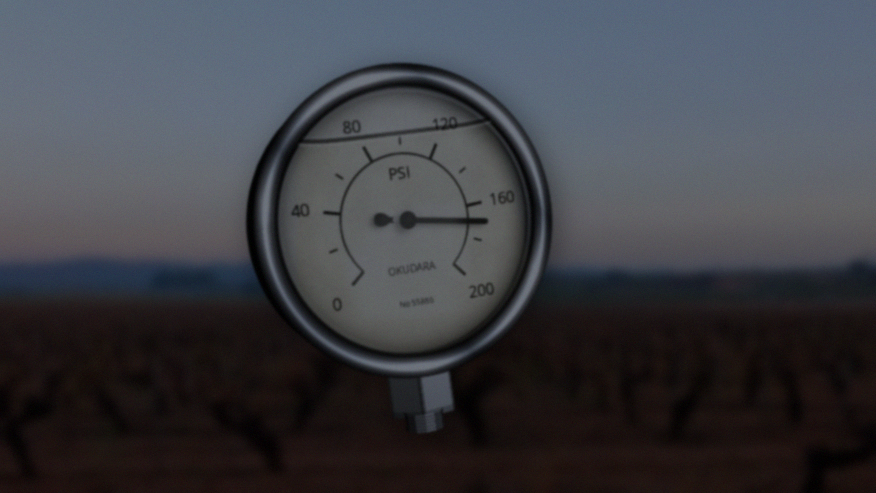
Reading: 170 (psi)
